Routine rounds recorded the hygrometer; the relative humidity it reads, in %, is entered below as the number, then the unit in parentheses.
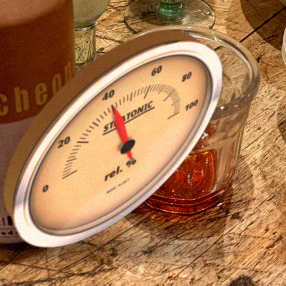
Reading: 40 (%)
